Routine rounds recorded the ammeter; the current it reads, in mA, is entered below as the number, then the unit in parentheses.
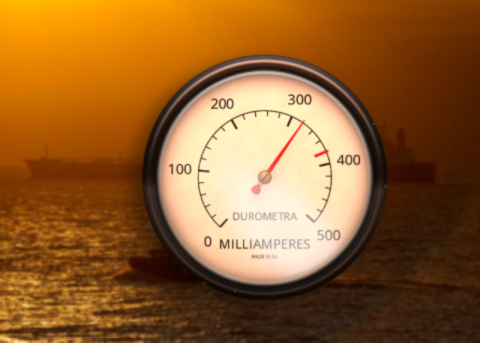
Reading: 320 (mA)
